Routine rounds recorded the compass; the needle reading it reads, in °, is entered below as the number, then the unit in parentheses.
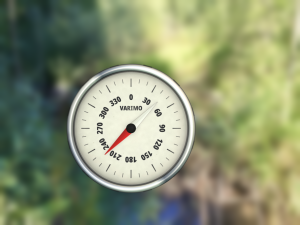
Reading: 225 (°)
